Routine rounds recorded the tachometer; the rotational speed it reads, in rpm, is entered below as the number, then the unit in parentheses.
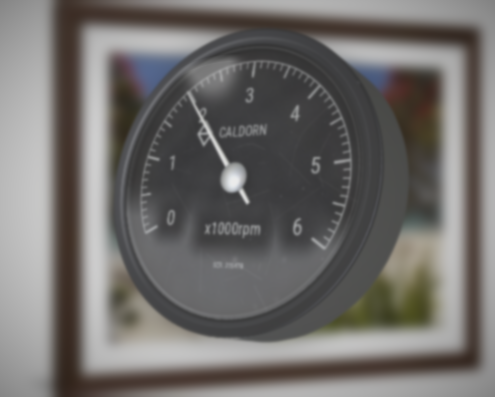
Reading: 2000 (rpm)
